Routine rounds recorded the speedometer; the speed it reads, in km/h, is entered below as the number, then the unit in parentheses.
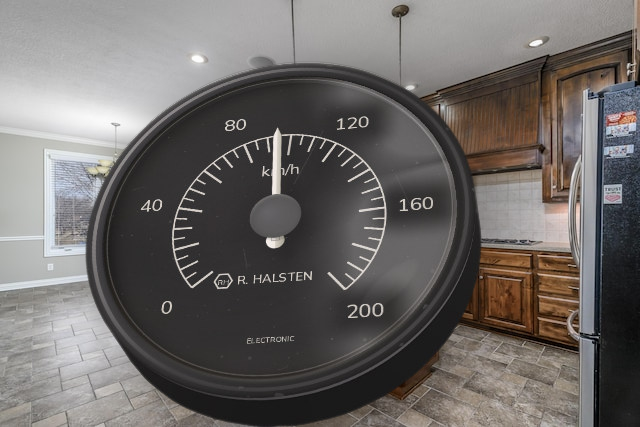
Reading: 95 (km/h)
